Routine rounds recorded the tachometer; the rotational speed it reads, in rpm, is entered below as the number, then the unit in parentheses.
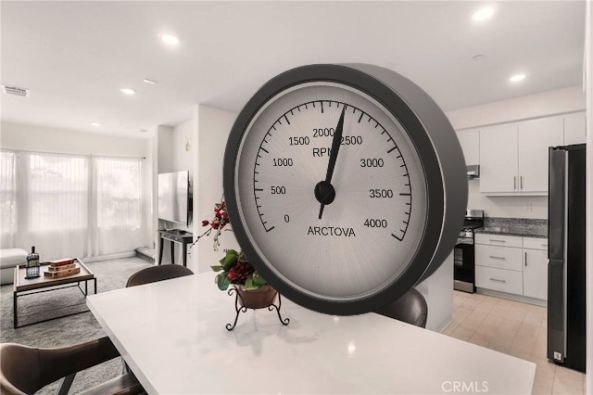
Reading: 2300 (rpm)
